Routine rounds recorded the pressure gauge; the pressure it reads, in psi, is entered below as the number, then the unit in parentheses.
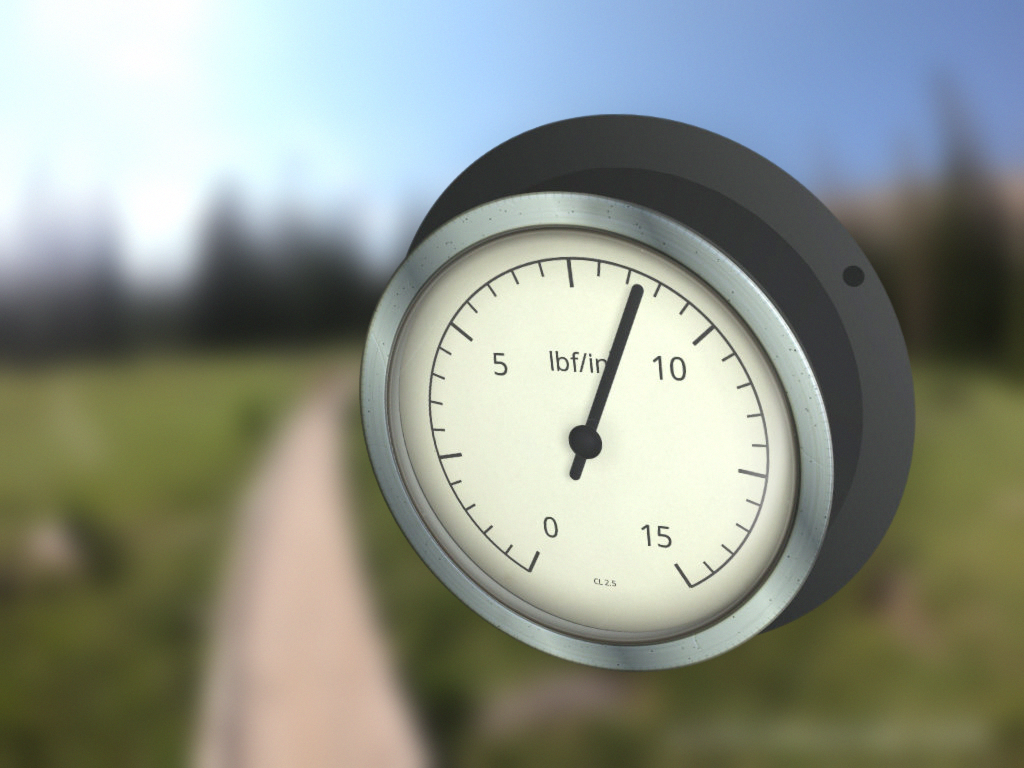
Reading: 8.75 (psi)
